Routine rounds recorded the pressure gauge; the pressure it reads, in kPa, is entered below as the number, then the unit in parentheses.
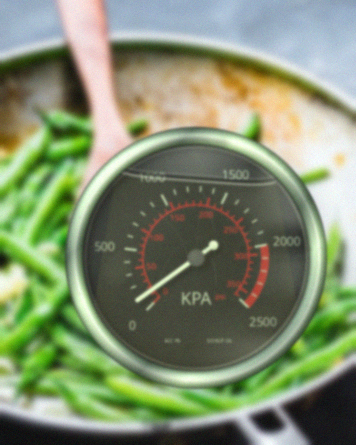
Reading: 100 (kPa)
